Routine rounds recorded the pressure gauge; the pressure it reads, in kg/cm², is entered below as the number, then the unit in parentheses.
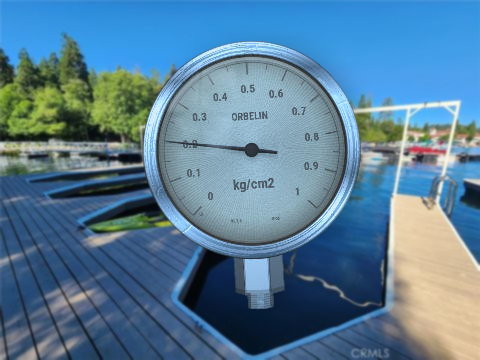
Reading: 0.2 (kg/cm²)
